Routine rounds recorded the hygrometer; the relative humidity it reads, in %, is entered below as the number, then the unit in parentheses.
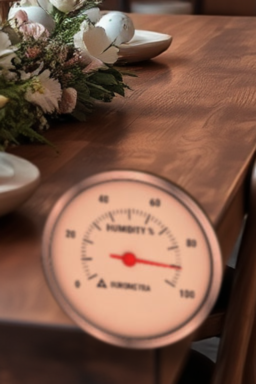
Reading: 90 (%)
